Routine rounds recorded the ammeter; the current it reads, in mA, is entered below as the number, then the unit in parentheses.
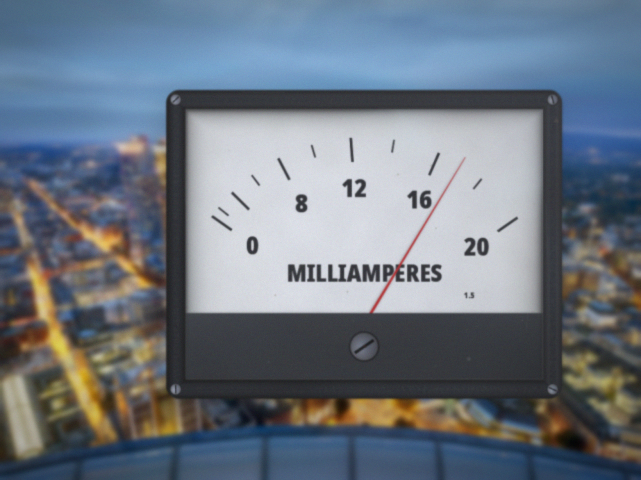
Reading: 17 (mA)
